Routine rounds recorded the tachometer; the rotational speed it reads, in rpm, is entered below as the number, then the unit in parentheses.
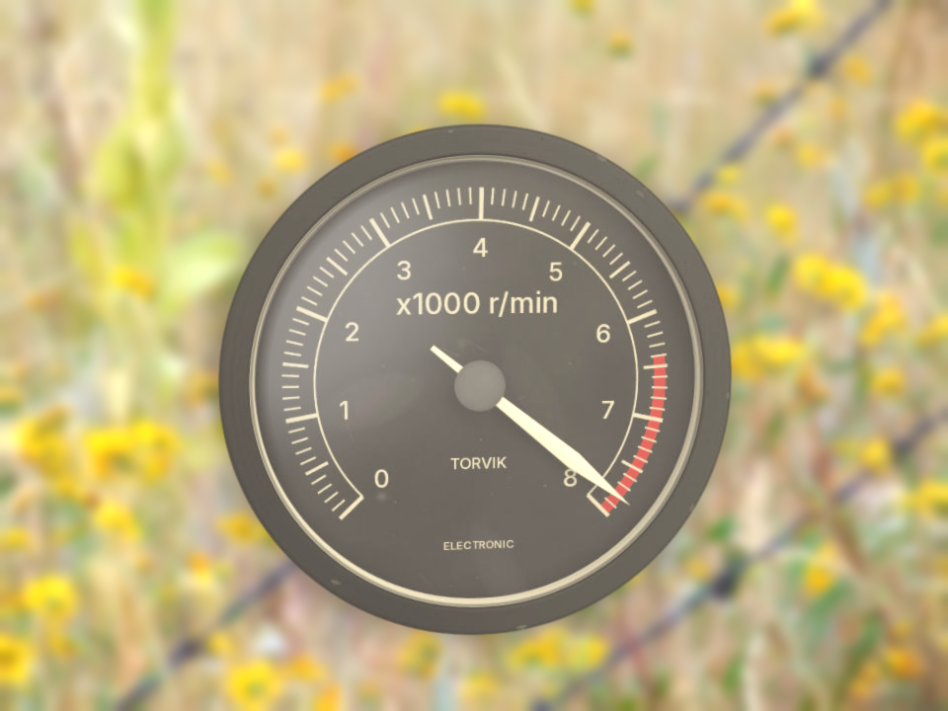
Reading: 7800 (rpm)
